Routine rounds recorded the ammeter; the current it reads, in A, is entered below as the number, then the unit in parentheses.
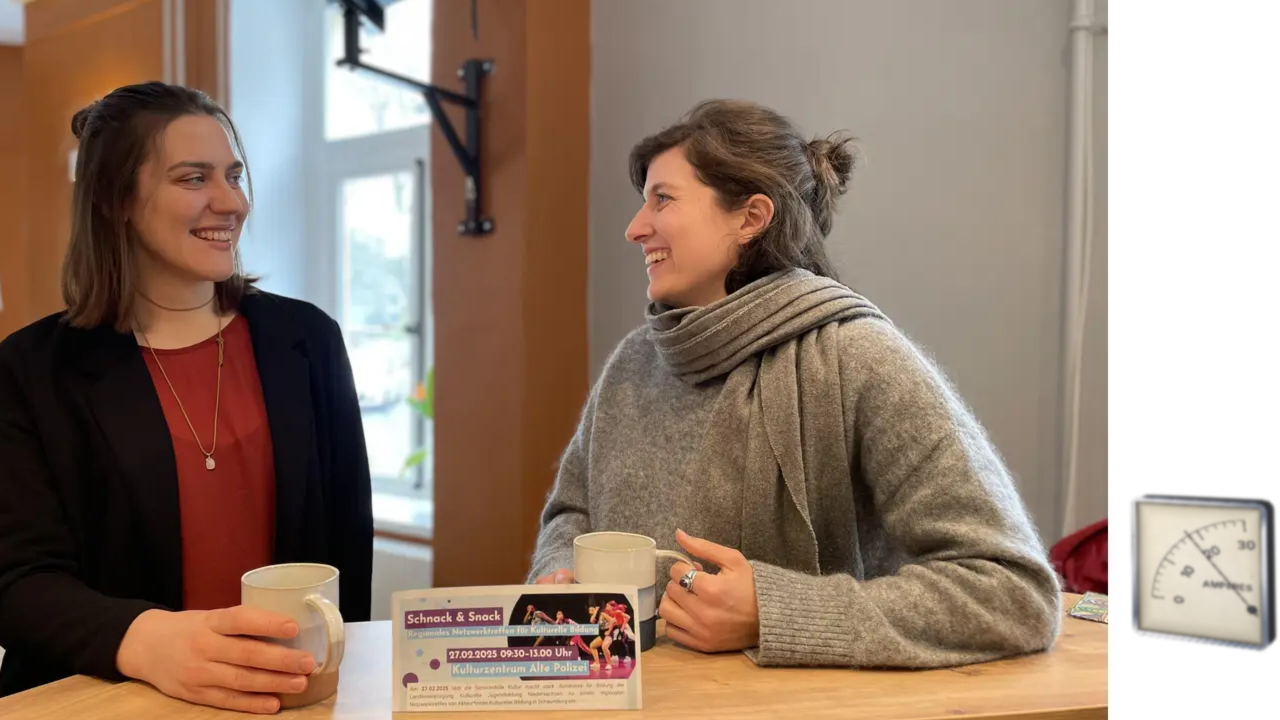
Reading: 18 (A)
